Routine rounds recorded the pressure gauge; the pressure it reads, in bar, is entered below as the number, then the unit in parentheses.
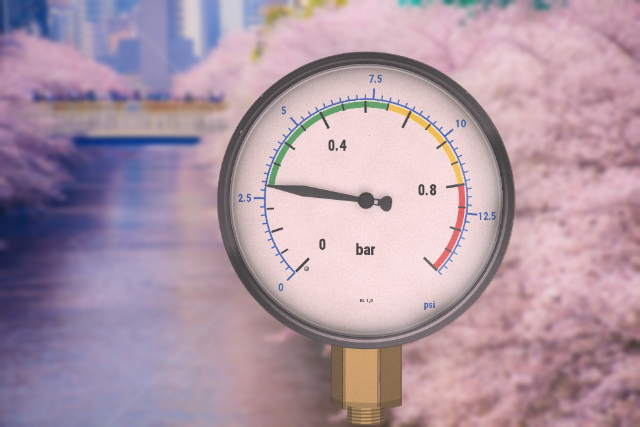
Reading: 0.2 (bar)
